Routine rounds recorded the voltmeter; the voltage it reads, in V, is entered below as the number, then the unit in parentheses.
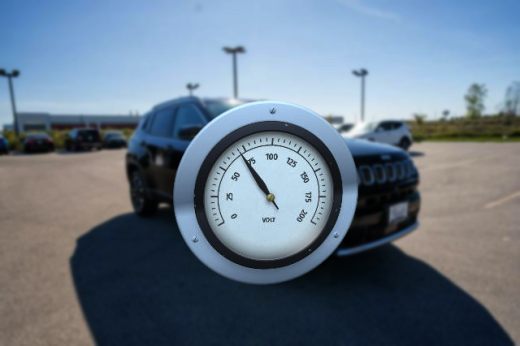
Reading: 70 (V)
